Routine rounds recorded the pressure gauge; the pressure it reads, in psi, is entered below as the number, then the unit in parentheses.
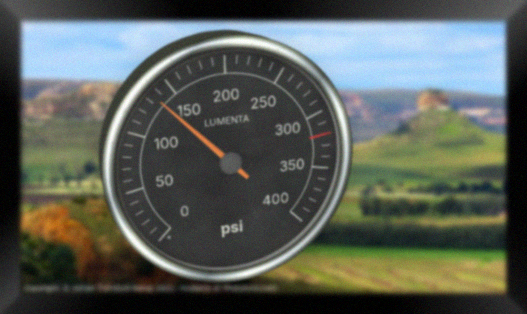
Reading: 135 (psi)
